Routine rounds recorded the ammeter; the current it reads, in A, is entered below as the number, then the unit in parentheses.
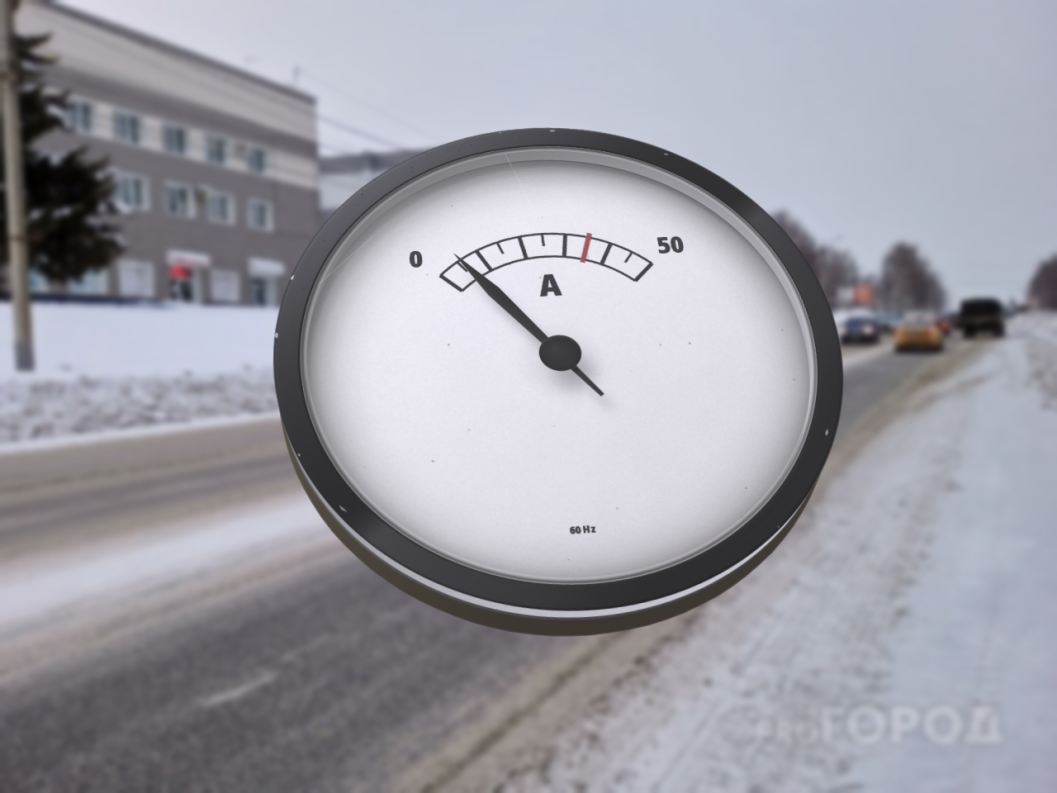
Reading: 5 (A)
